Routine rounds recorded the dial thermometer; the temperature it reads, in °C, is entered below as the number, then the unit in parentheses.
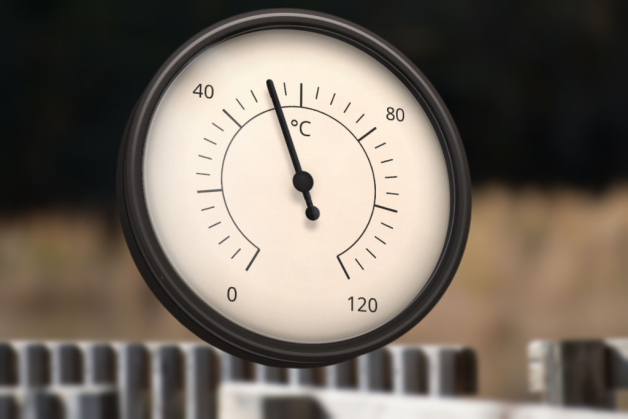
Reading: 52 (°C)
